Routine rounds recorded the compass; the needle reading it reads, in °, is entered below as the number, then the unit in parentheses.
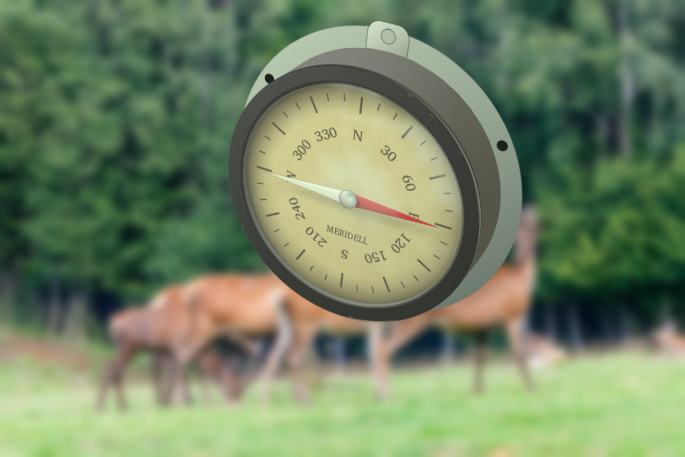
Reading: 90 (°)
